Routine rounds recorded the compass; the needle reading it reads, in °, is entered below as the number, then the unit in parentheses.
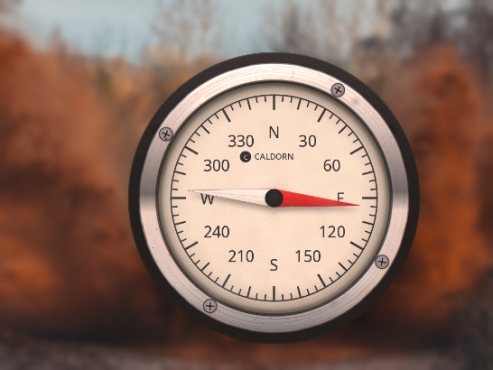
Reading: 95 (°)
